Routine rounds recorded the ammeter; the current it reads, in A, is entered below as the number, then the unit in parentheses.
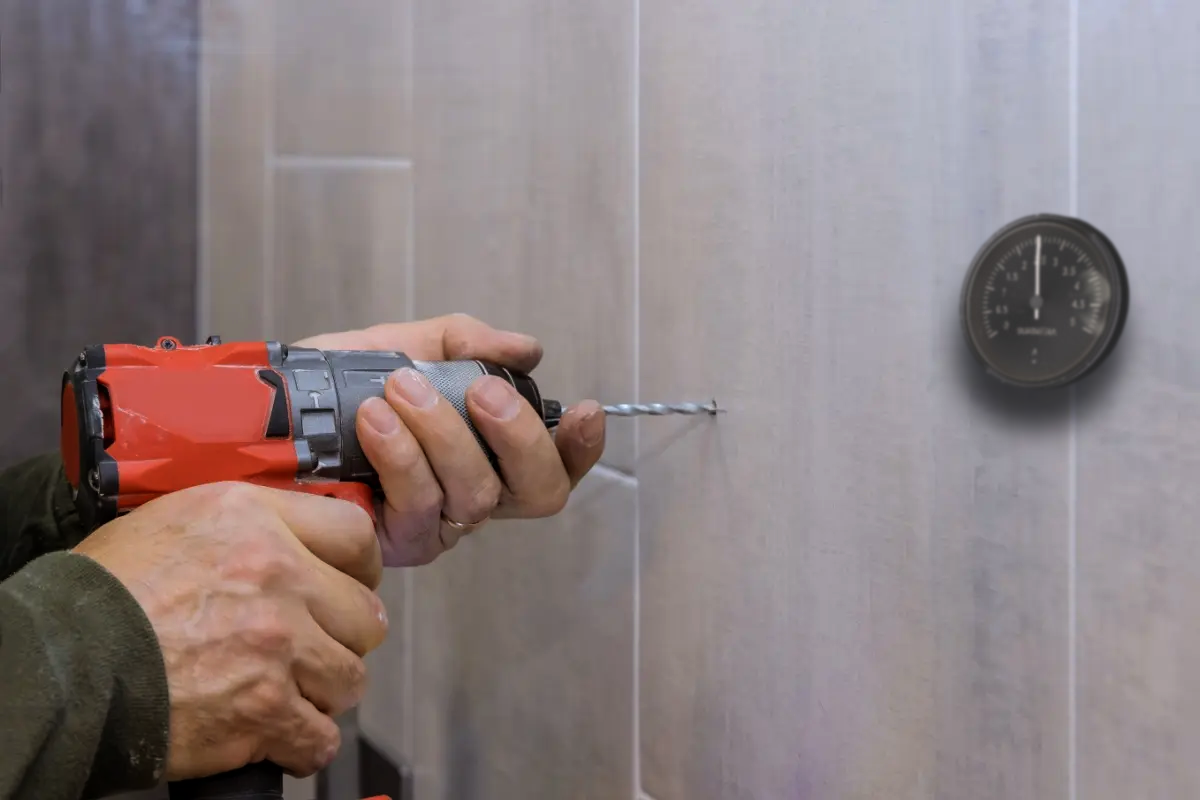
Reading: 2.5 (A)
